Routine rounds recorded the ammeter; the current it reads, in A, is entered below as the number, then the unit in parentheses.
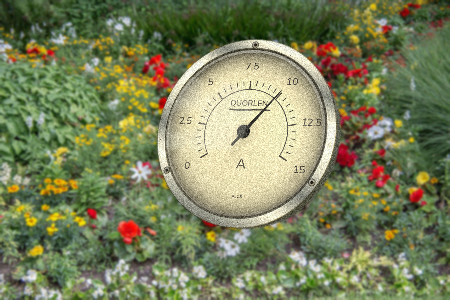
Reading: 10 (A)
